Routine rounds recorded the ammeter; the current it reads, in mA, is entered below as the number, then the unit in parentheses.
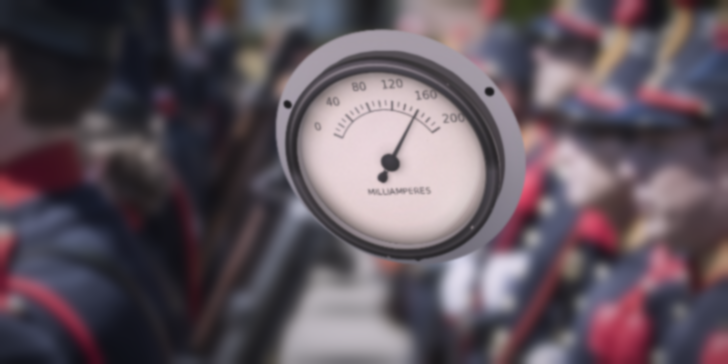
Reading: 160 (mA)
